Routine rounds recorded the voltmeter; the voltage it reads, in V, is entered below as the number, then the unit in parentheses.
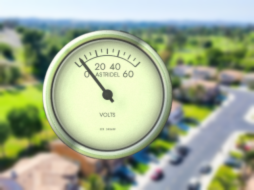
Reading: 5 (V)
